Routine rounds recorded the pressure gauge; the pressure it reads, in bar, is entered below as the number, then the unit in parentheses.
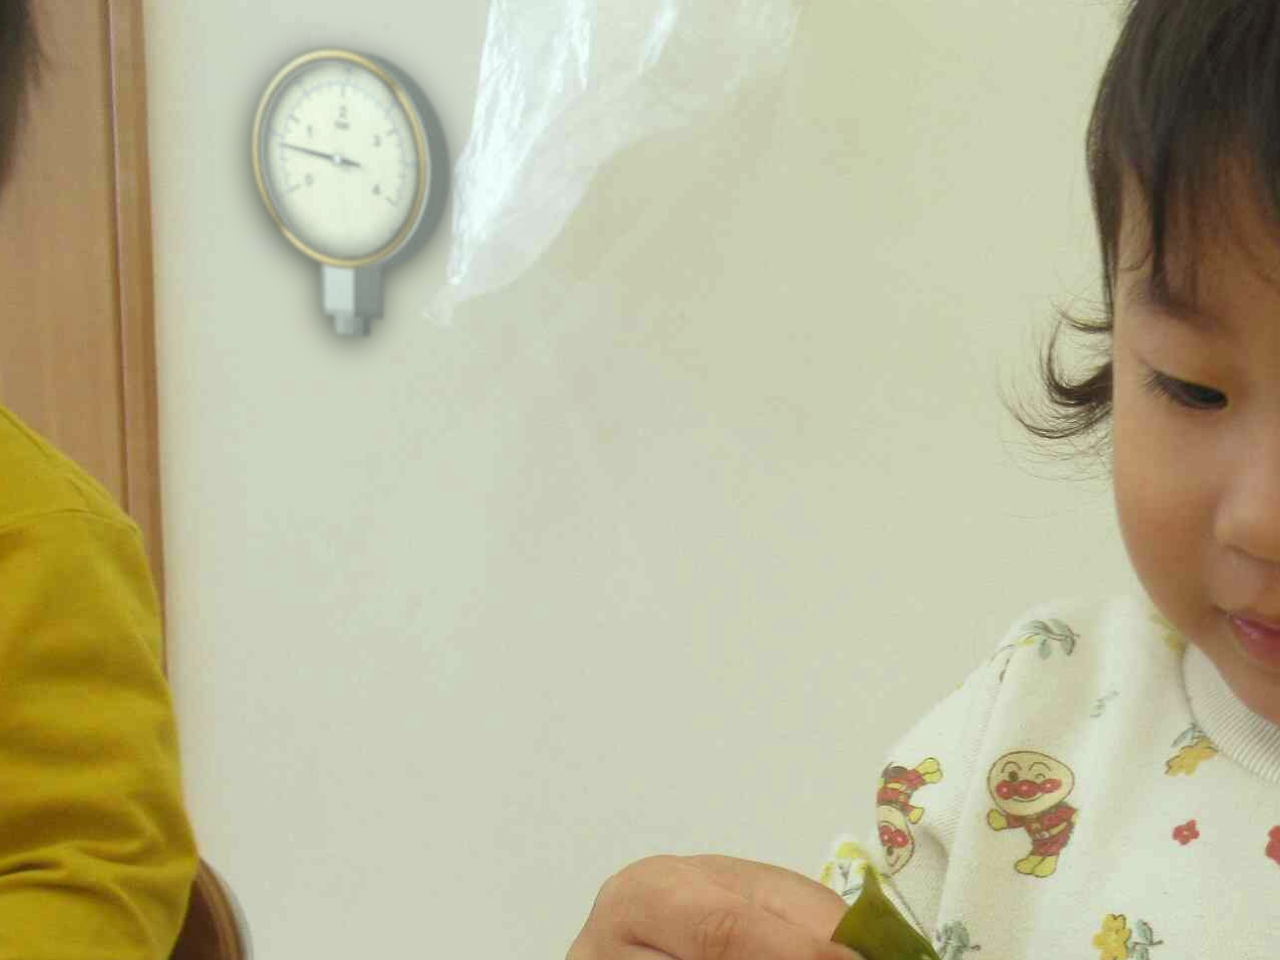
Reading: 0.6 (bar)
